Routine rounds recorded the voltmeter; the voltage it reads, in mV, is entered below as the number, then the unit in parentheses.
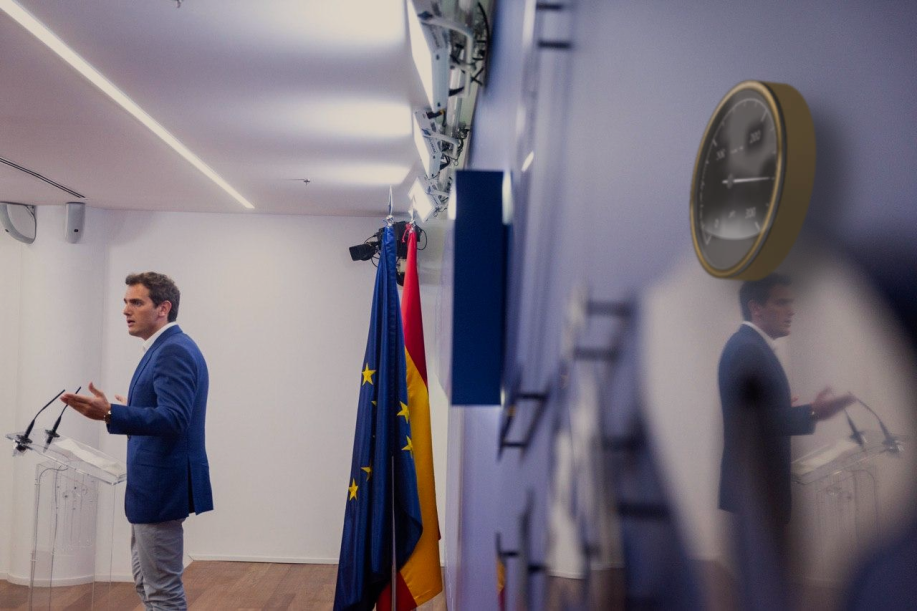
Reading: 260 (mV)
